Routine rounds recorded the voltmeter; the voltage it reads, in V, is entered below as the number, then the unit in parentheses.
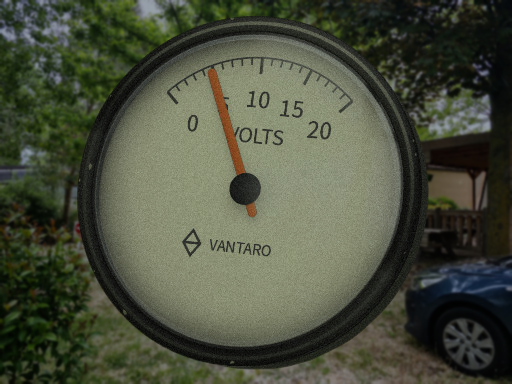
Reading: 5 (V)
